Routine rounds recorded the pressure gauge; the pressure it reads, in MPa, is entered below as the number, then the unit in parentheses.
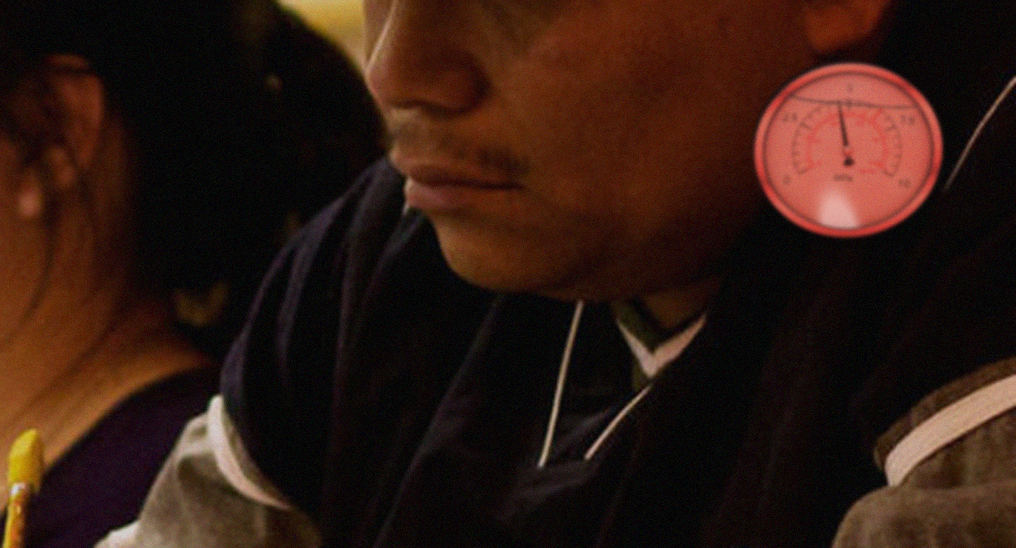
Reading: 4.5 (MPa)
